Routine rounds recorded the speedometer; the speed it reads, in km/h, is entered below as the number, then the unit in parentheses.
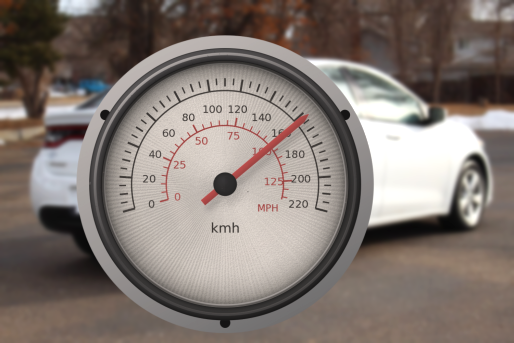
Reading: 162.5 (km/h)
